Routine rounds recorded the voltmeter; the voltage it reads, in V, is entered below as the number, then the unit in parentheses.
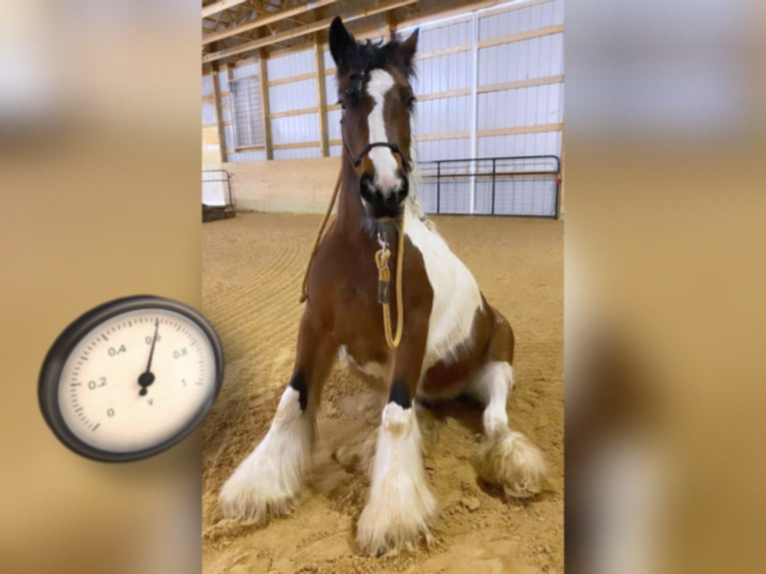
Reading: 0.6 (V)
